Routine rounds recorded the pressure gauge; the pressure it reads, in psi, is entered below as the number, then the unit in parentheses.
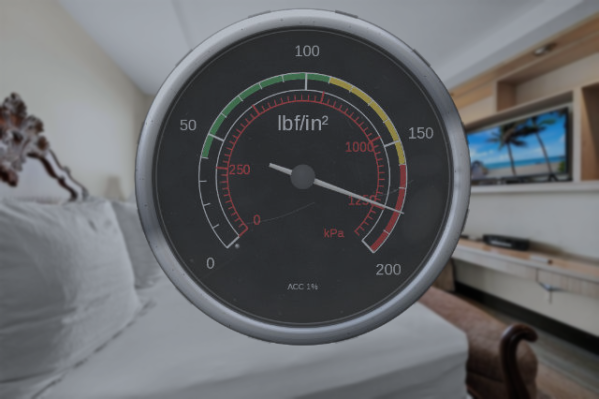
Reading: 180 (psi)
